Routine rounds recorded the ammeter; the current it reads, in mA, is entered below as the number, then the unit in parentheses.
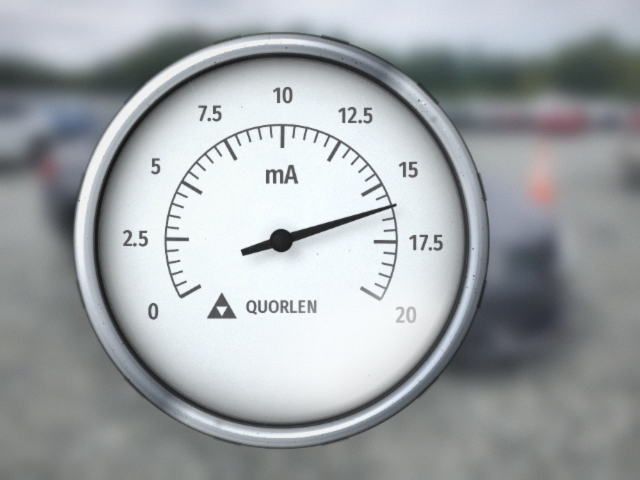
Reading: 16 (mA)
